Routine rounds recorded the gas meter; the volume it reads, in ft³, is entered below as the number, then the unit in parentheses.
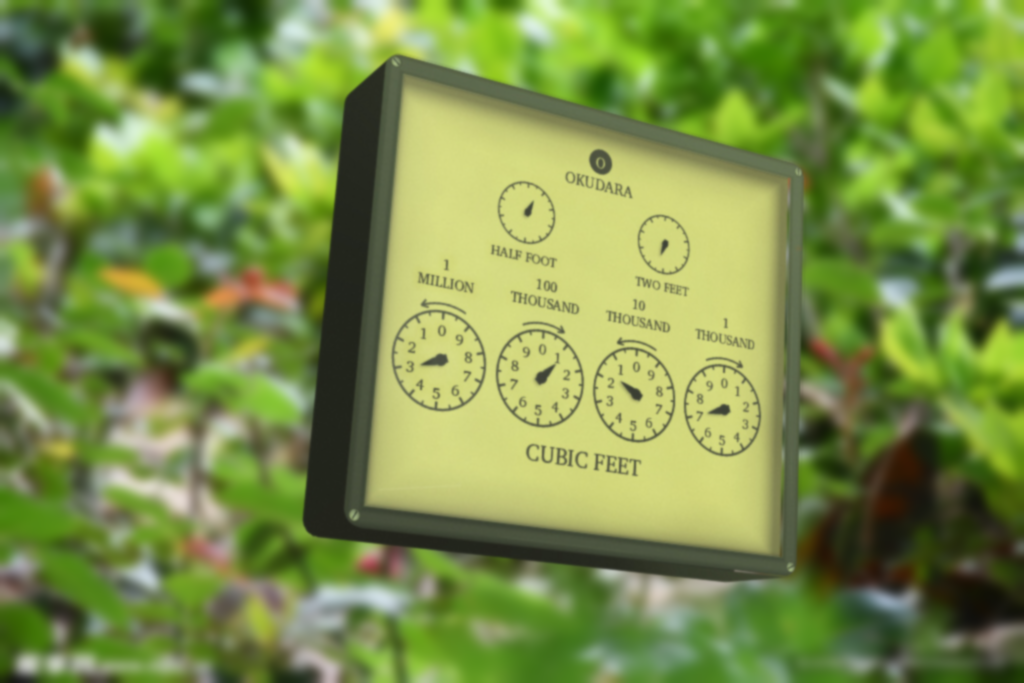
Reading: 311700 (ft³)
